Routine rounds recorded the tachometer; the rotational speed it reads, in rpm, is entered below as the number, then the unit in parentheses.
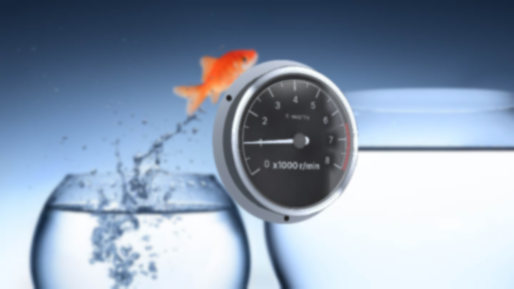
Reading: 1000 (rpm)
